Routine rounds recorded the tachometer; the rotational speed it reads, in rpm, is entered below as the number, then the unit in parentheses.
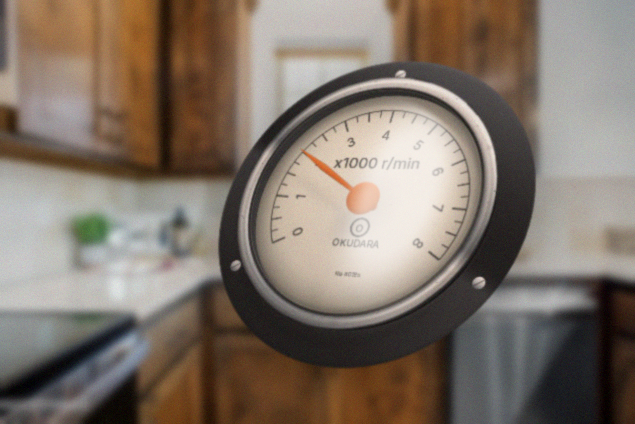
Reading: 2000 (rpm)
